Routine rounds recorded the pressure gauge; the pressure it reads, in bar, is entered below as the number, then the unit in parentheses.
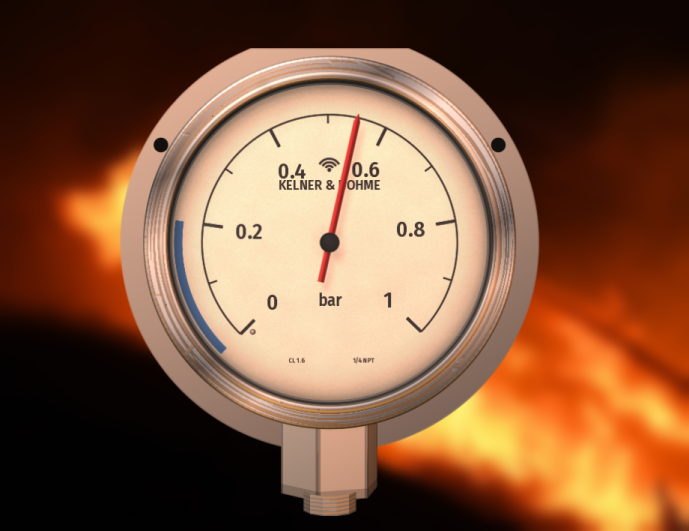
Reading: 0.55 (bar)
